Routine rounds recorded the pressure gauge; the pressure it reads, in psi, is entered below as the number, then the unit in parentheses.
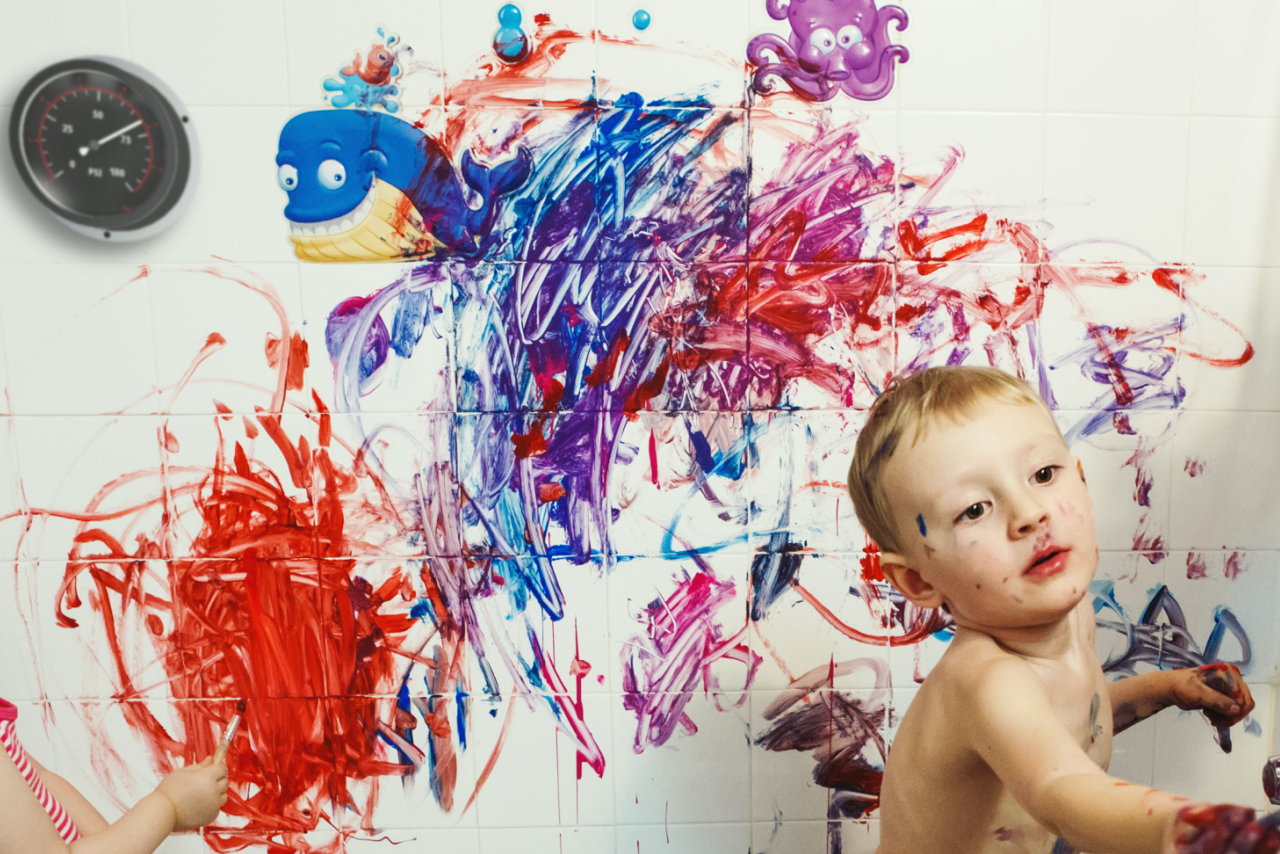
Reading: 70 (psi)
